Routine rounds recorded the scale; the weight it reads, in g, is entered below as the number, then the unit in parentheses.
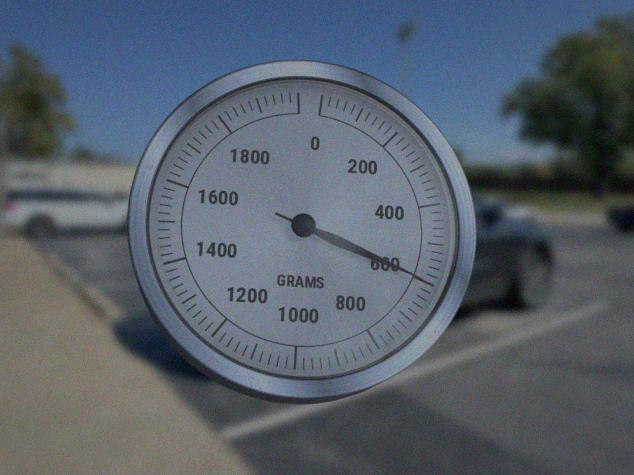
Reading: 600 (g)
